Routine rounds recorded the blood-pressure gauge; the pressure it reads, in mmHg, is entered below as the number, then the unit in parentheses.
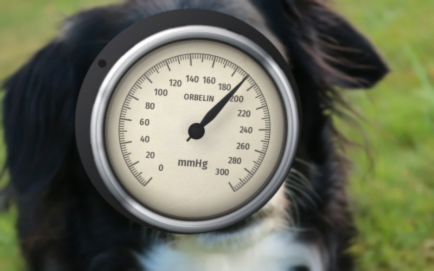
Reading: 190 (mmHg)
